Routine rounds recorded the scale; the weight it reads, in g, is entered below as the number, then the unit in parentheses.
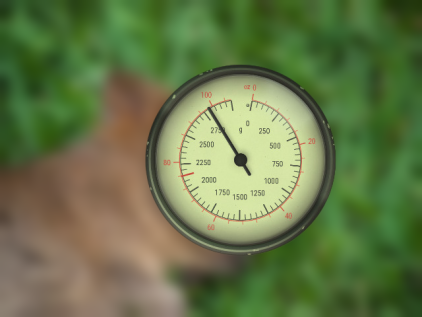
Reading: 2800 (g)
